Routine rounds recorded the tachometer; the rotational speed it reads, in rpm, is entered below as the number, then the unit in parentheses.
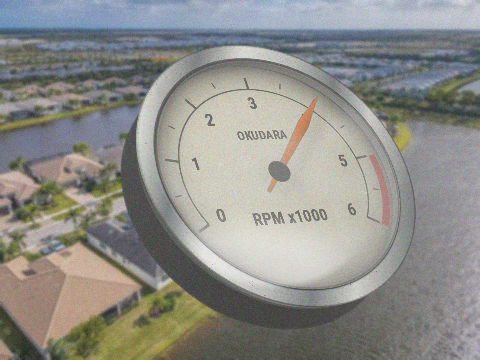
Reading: 4000 (rpm)
